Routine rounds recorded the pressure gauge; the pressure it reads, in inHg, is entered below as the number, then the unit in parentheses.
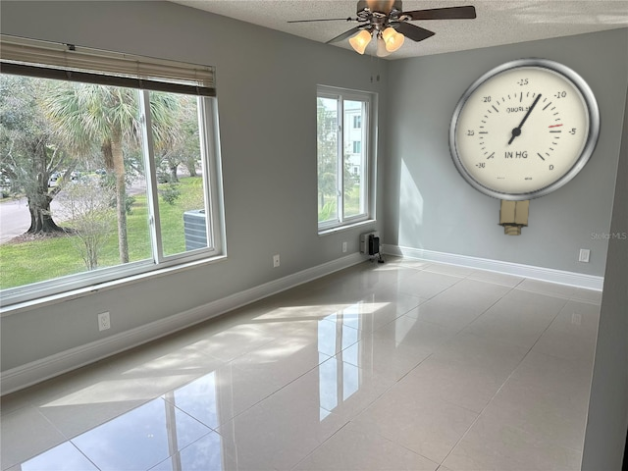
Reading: -12 (inHg)
